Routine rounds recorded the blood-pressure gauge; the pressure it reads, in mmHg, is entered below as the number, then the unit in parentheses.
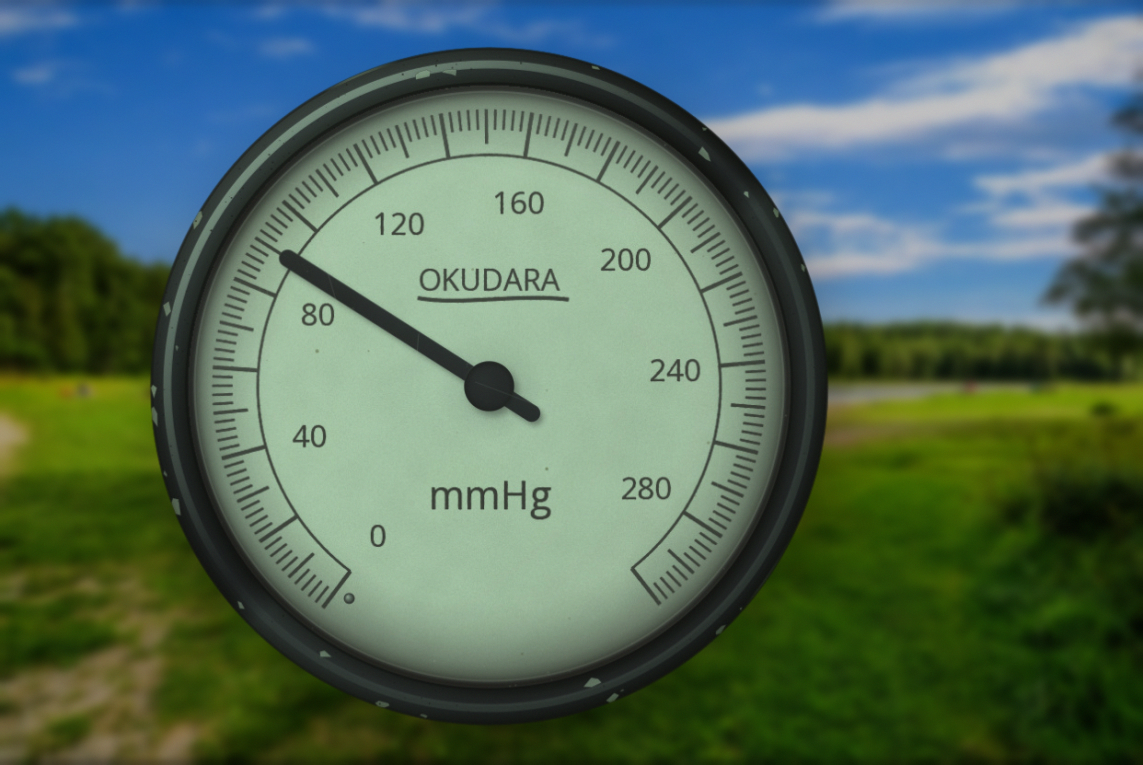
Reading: 90 (mmHg)
